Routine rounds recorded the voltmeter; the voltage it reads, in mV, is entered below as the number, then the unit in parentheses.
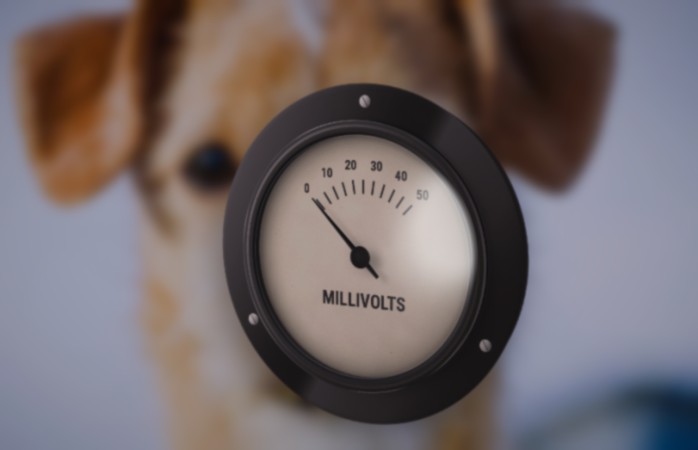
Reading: 0 (mV)
